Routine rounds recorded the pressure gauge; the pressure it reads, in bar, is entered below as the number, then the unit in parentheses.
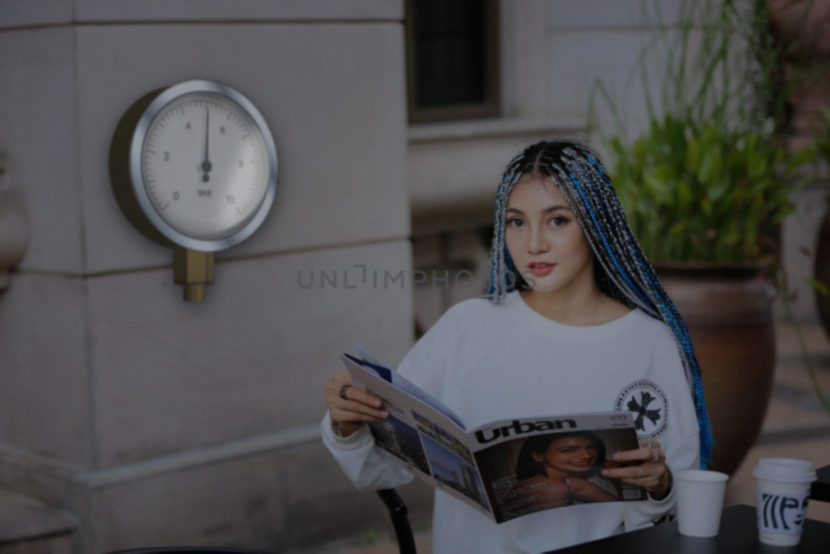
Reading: 5 (bar)
